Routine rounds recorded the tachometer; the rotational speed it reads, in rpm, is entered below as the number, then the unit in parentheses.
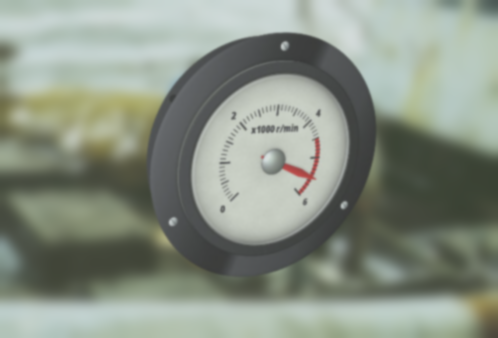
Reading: 5500 (rpm)
